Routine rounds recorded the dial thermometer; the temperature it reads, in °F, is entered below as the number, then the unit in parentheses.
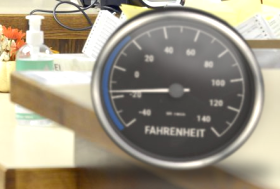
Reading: -15 (°F)
